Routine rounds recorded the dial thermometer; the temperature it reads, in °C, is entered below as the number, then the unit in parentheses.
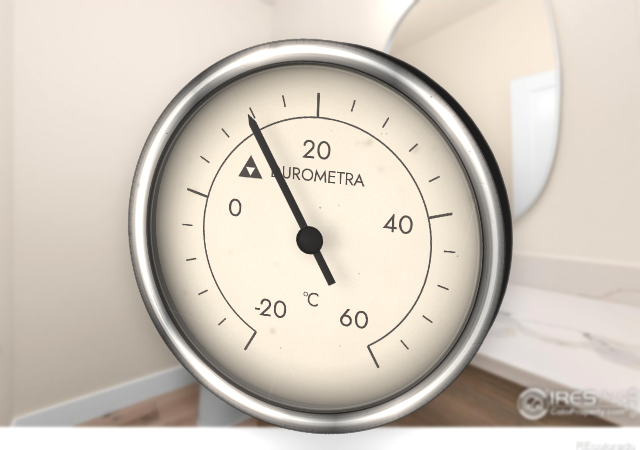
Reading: 12 (°C)
